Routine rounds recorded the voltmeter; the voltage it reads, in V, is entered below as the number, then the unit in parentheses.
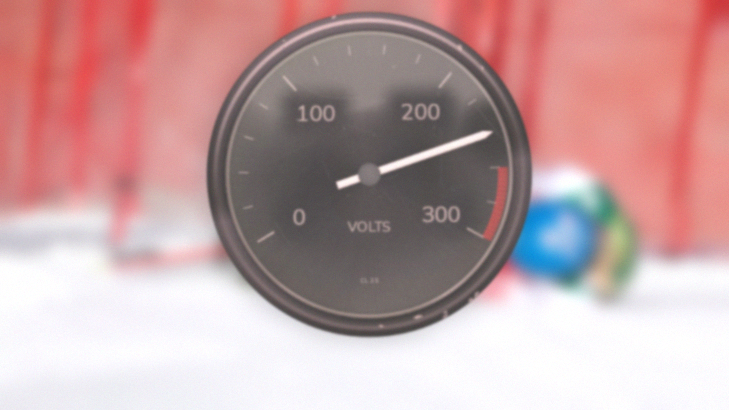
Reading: 240 (V)
